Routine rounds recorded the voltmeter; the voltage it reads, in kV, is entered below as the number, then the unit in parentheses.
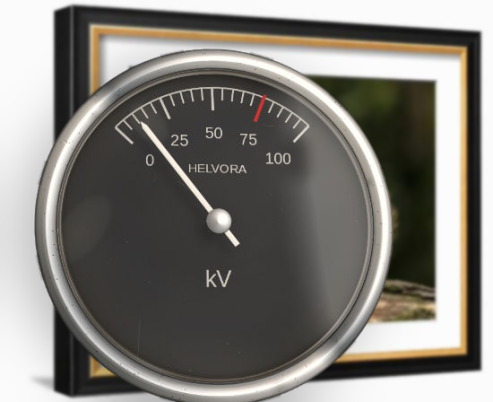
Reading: 10 (kV)
